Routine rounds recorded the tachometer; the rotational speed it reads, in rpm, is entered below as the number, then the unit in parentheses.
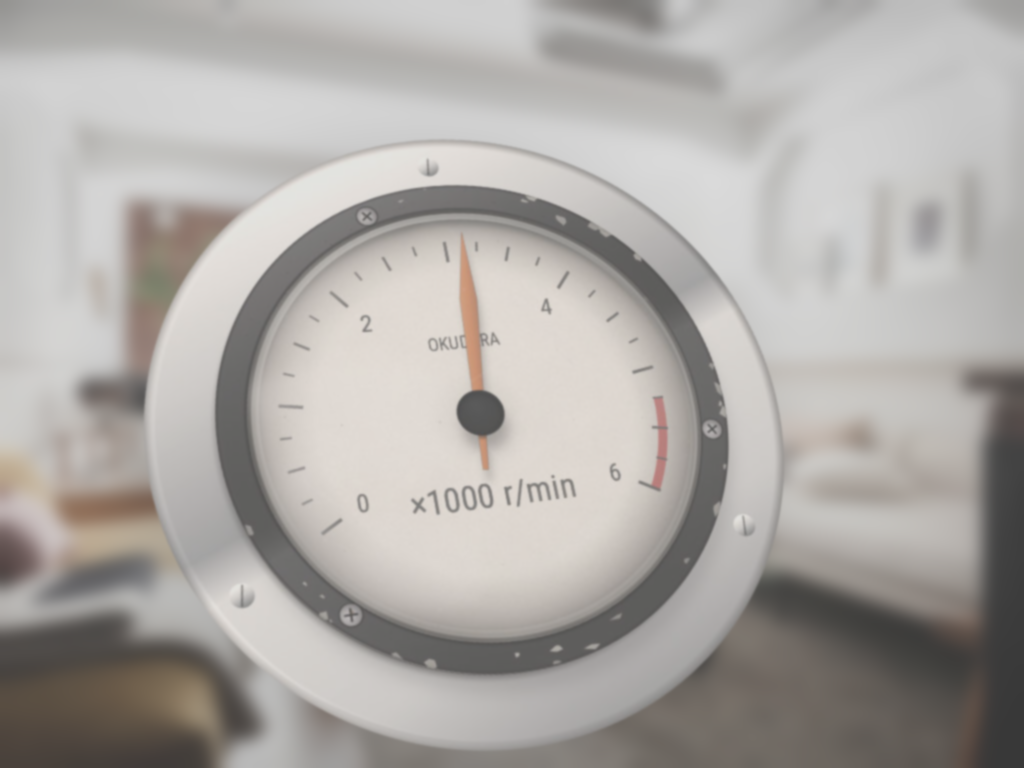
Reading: 3125 (rpm)
